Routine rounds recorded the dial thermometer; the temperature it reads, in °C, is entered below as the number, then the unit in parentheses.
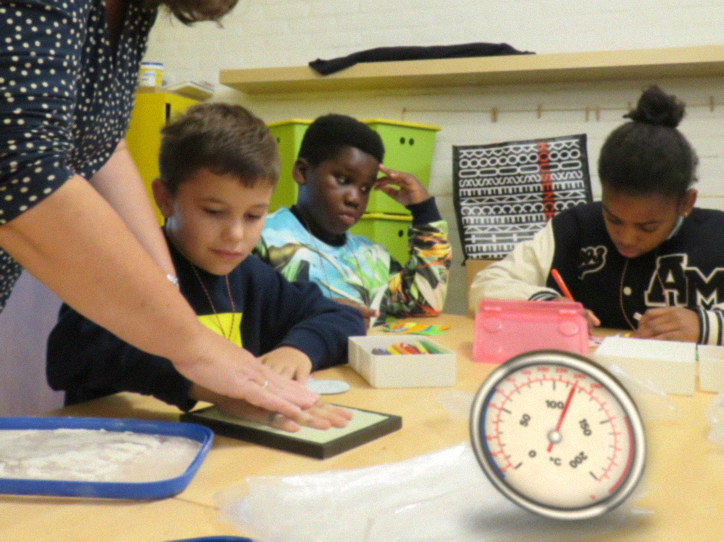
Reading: 115 (°C)
